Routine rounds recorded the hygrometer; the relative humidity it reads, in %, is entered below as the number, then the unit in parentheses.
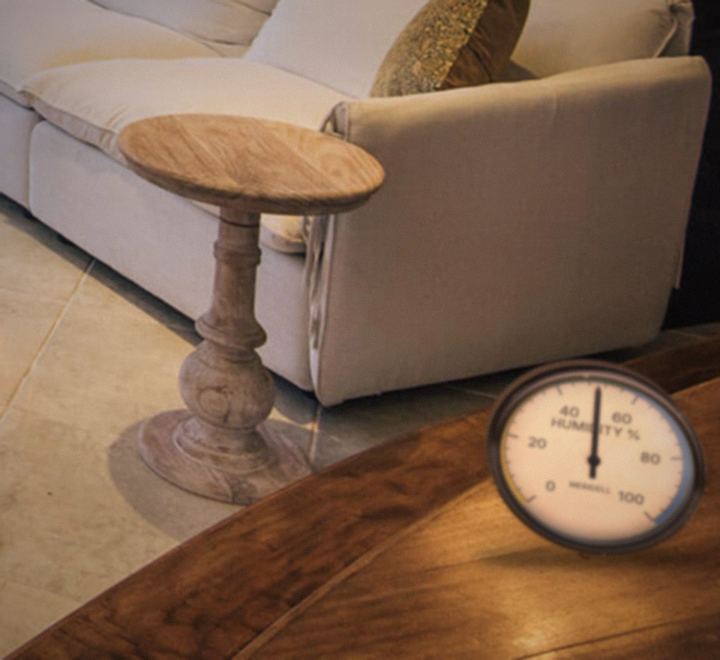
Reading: 50 (%)
